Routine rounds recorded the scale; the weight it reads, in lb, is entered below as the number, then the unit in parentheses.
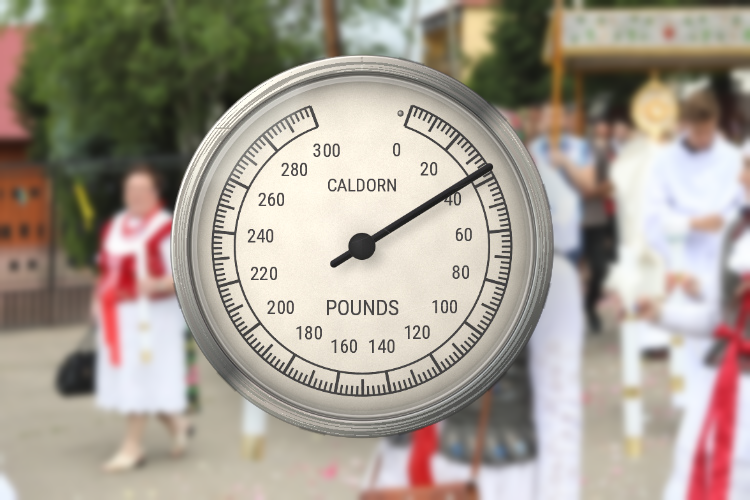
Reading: 36 (lb)
